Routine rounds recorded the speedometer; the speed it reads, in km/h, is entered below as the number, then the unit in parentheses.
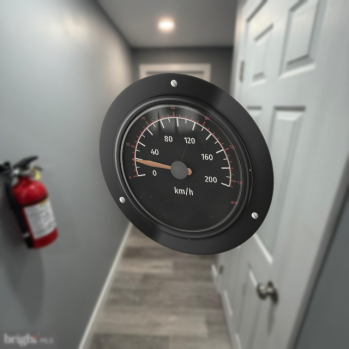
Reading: 20 (km/h)
